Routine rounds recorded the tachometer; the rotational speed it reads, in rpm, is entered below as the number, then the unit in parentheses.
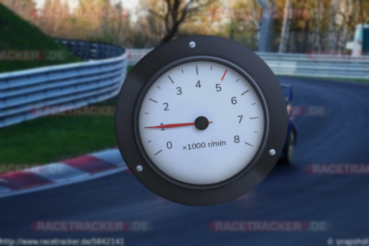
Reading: 1000 (rpm)
